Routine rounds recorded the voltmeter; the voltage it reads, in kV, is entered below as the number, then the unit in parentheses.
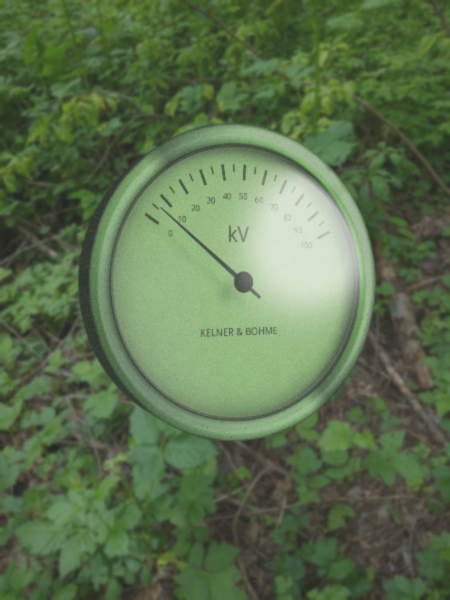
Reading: 5 (kV)
